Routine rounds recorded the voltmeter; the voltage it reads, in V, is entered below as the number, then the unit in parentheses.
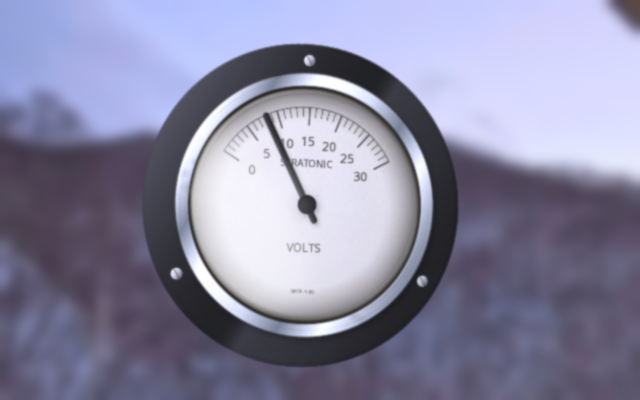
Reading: 8 (V)
